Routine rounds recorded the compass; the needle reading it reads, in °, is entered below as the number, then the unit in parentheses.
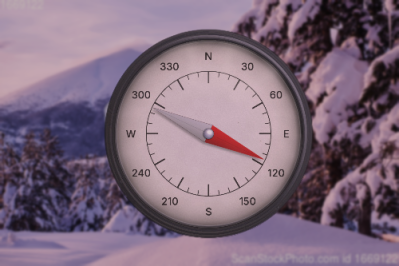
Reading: 115 (°)
